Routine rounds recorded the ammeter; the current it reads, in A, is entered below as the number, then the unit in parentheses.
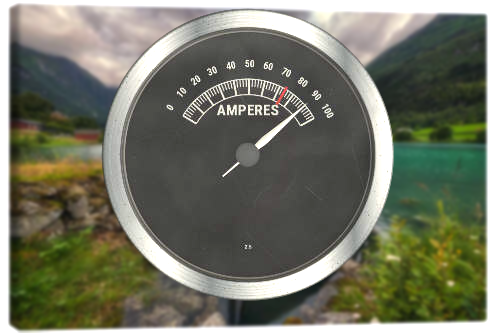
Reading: 90 (A)
